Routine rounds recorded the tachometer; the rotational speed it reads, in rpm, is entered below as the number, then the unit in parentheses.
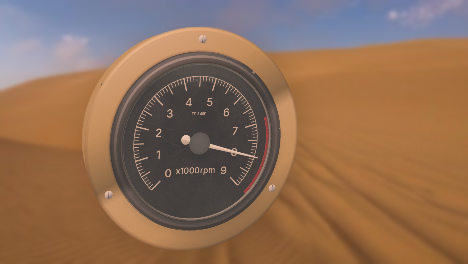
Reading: 8000 (rpm)
